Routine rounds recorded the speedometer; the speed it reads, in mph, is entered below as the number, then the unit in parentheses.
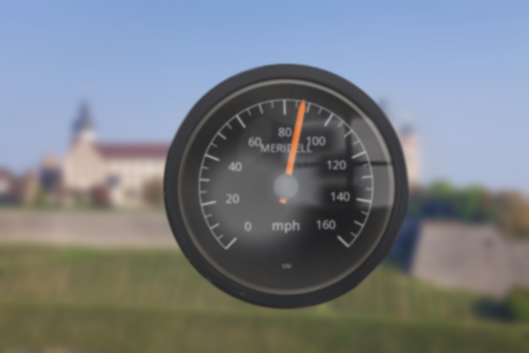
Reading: 87.5 (mph)
